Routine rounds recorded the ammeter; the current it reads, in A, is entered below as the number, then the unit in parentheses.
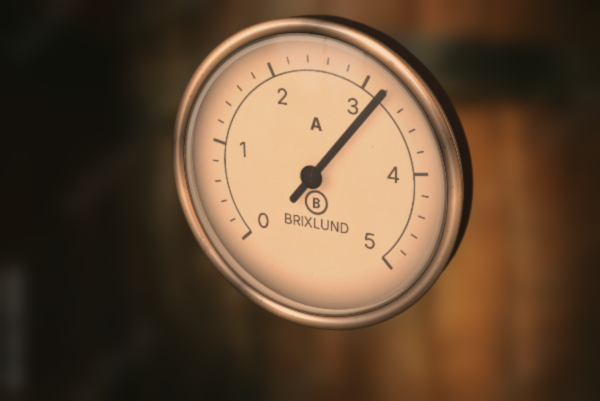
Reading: 3.2 (A)
